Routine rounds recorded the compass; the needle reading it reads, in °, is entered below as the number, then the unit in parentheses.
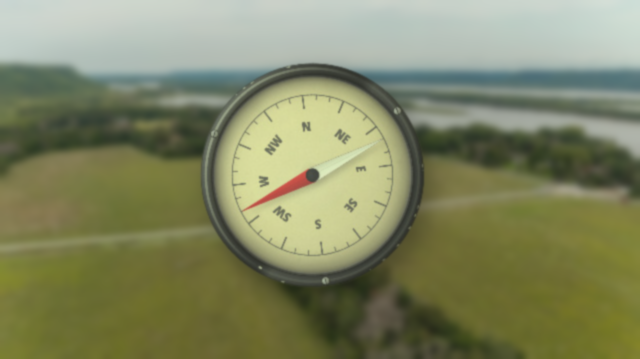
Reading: 250 (°)
